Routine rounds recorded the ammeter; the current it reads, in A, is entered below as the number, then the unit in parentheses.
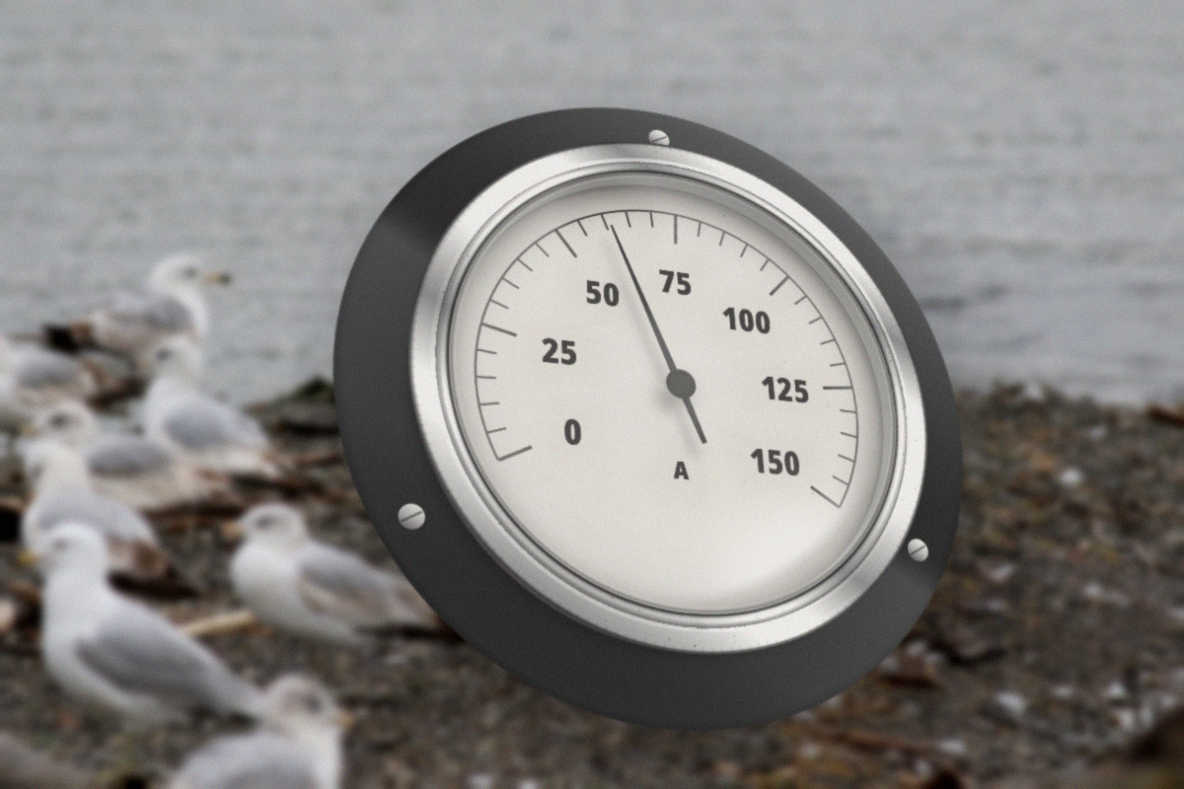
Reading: 60 (A)
